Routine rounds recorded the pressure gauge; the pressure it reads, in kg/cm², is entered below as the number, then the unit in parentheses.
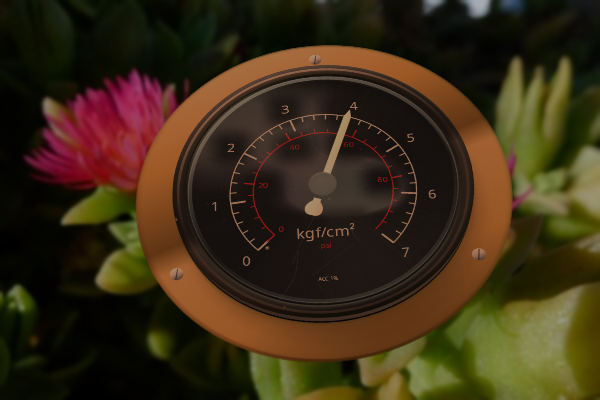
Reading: 4 (kg/cm²)
